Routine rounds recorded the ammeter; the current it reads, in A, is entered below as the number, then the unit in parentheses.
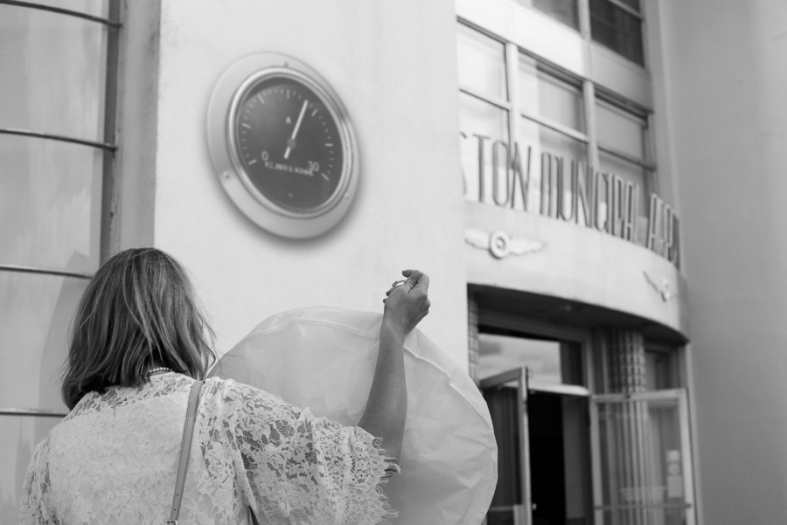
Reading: 18 (A)
